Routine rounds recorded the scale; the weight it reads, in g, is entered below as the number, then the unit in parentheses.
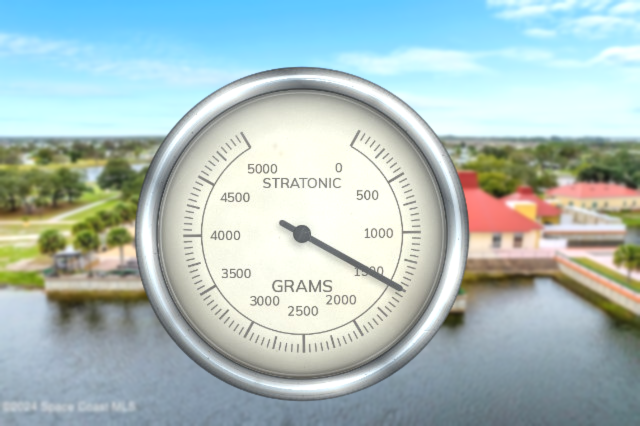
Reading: 1500 (g)
